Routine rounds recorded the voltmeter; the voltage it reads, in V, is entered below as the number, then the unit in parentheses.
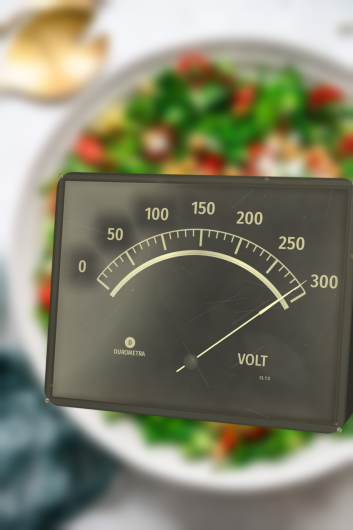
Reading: 290 (V)
